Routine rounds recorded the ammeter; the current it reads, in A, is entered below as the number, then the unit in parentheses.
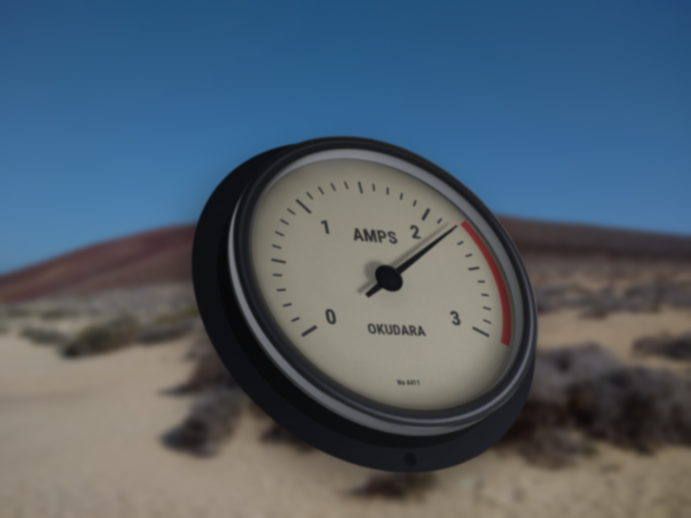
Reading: 2.2 (A)
